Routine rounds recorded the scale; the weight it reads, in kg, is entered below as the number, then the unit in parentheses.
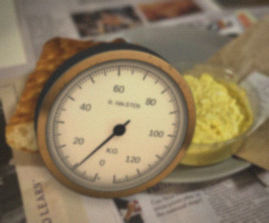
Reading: 10 (kg)
